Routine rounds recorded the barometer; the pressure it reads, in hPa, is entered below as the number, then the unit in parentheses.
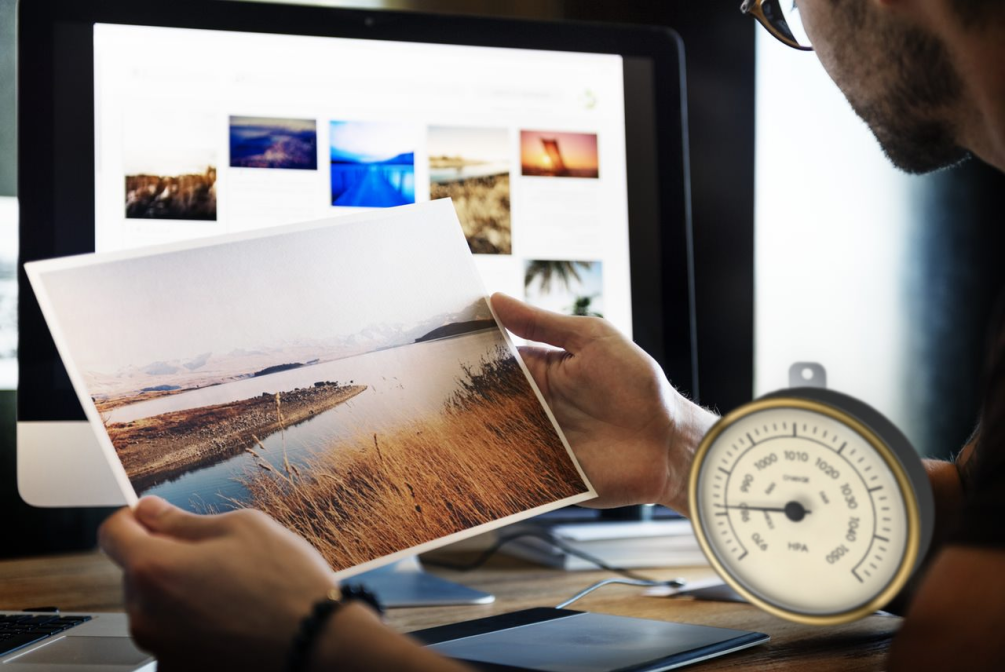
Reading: 982 (hPa)
